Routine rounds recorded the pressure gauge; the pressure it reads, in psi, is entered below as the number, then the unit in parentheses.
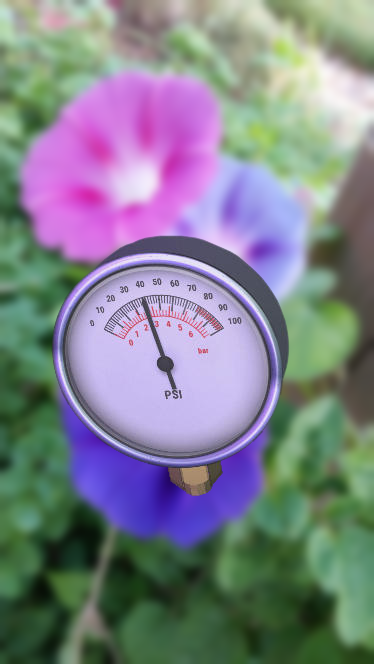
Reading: 40 (psi)
